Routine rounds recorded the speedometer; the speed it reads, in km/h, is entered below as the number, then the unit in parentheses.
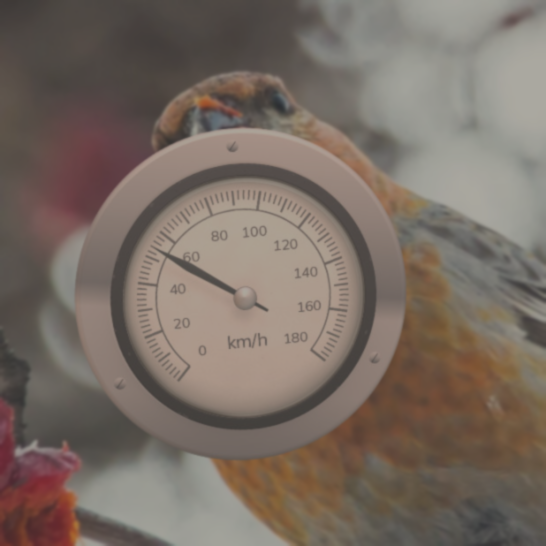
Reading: 54 (km/h)
